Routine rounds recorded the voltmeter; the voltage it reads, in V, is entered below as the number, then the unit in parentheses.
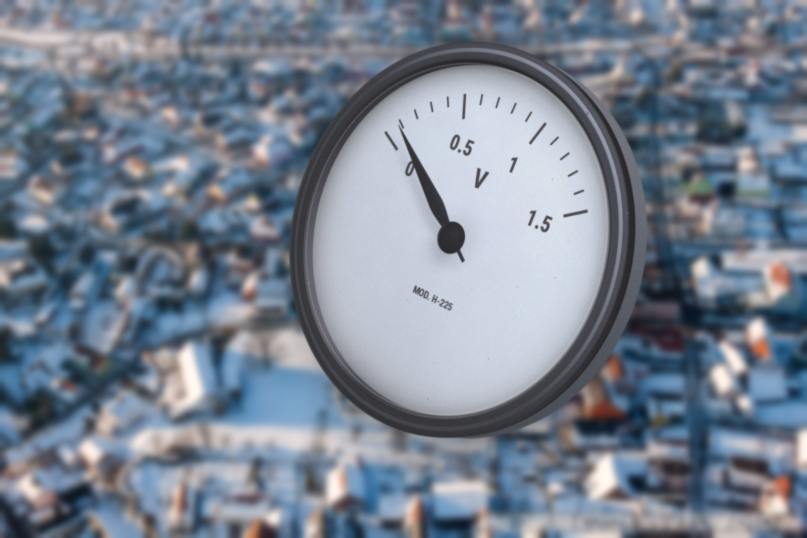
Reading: 0.1 (V)
